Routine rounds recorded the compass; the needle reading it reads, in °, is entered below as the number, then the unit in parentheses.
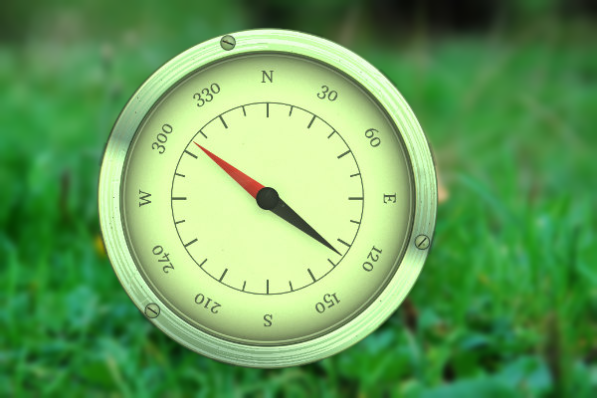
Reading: 307.5 (°)
